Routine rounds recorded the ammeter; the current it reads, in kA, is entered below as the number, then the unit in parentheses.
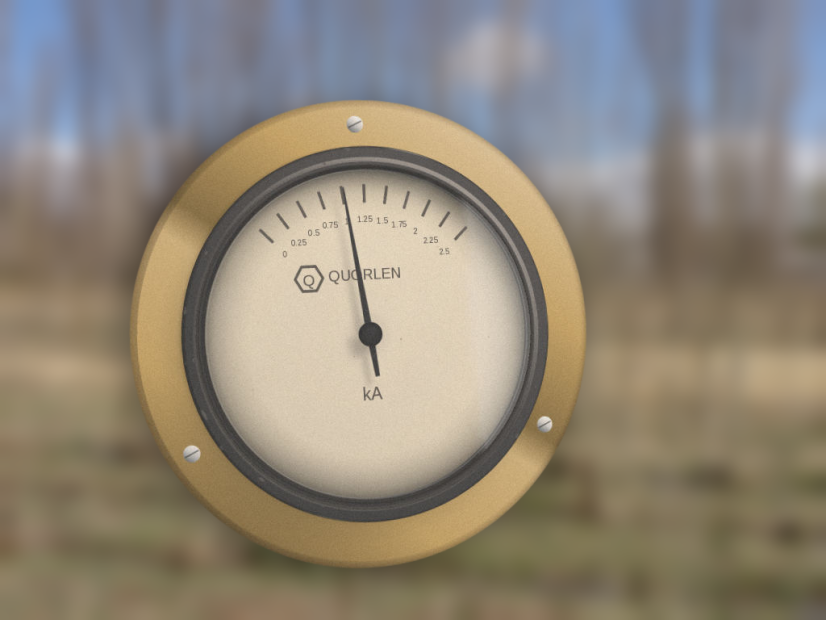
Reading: 1 (kA)
